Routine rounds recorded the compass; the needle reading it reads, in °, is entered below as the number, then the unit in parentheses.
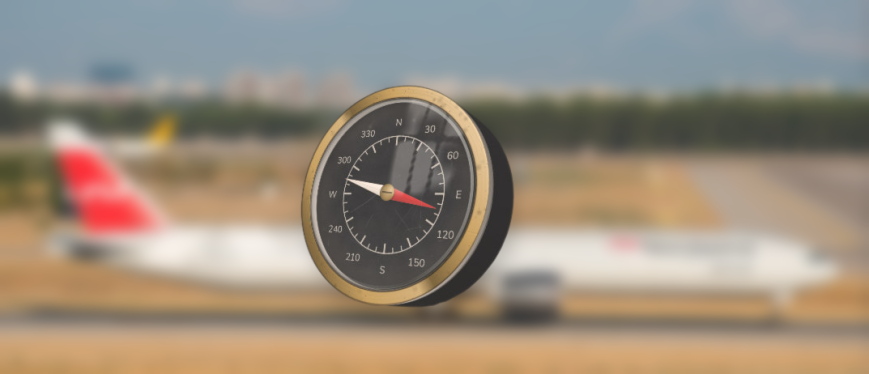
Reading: 105 (°)
